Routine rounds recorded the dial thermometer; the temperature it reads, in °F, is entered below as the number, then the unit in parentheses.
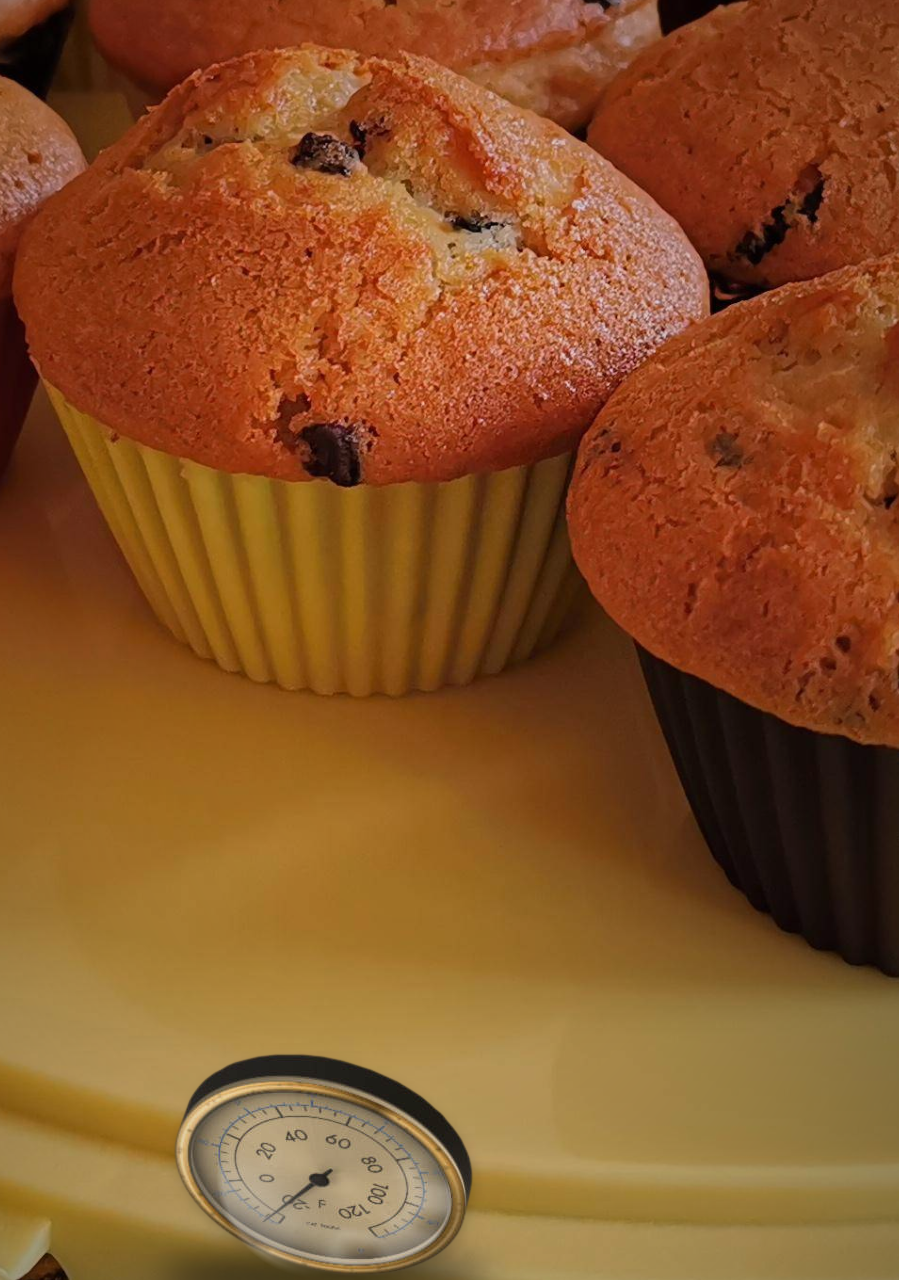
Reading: -16 (°F)
